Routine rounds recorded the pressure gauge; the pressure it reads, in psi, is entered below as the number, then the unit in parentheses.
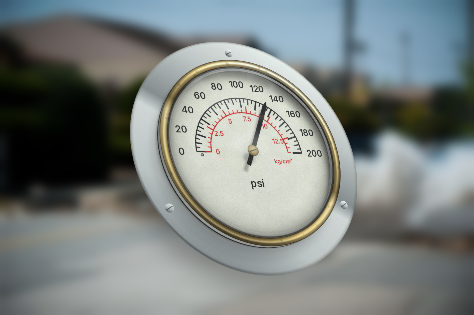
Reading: 130 (psi)
